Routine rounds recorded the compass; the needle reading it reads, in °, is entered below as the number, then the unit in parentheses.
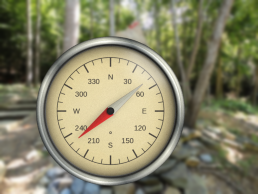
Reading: 230 (°)
